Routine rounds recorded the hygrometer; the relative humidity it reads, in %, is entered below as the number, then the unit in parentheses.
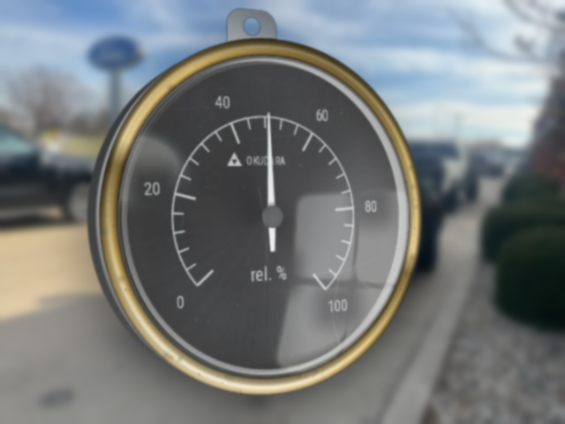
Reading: 48 (%)
